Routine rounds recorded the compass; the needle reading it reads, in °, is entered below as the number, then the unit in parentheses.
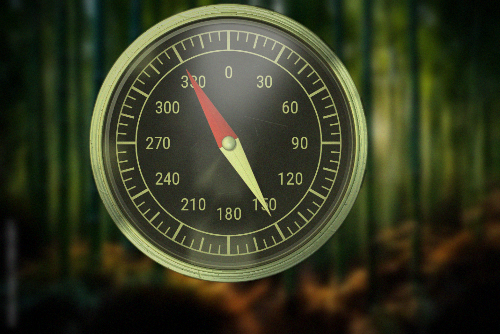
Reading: 330 (°)
